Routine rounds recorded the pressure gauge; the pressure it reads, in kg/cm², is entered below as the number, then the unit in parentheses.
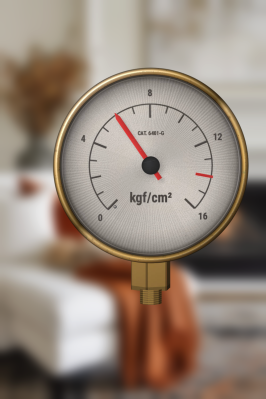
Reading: 6 (kg/cm²)
